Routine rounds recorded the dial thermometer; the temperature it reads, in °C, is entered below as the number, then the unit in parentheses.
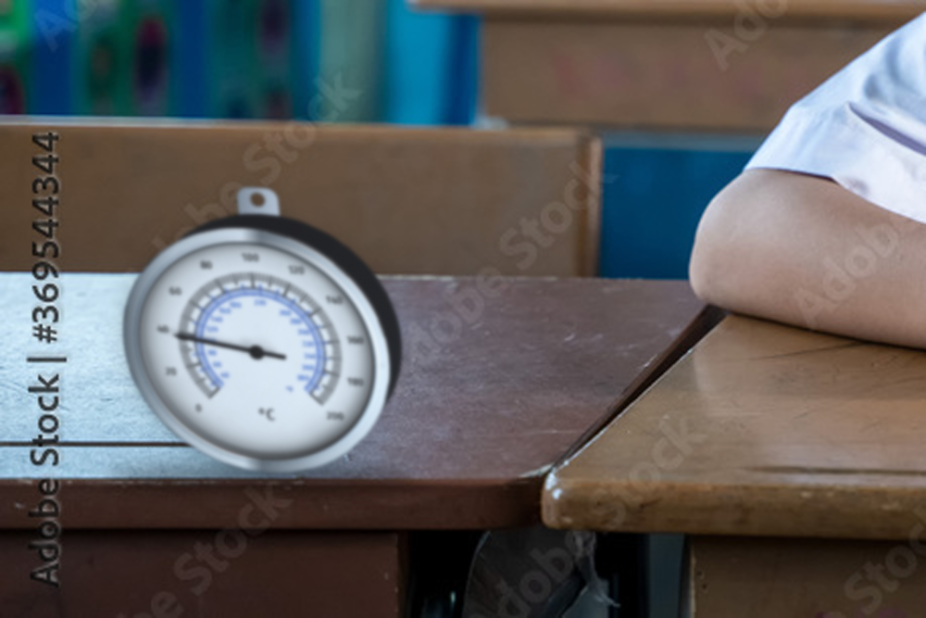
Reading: 40 (°C)
